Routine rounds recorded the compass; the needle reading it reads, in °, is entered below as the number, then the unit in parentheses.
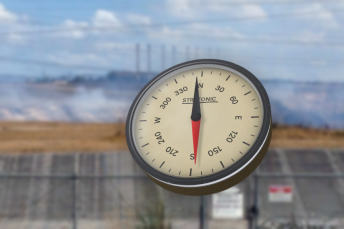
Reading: 175 (°)
